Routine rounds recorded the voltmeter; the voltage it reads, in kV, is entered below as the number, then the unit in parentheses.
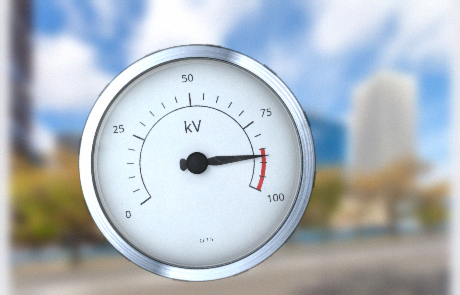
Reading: 87.5 (kV)
